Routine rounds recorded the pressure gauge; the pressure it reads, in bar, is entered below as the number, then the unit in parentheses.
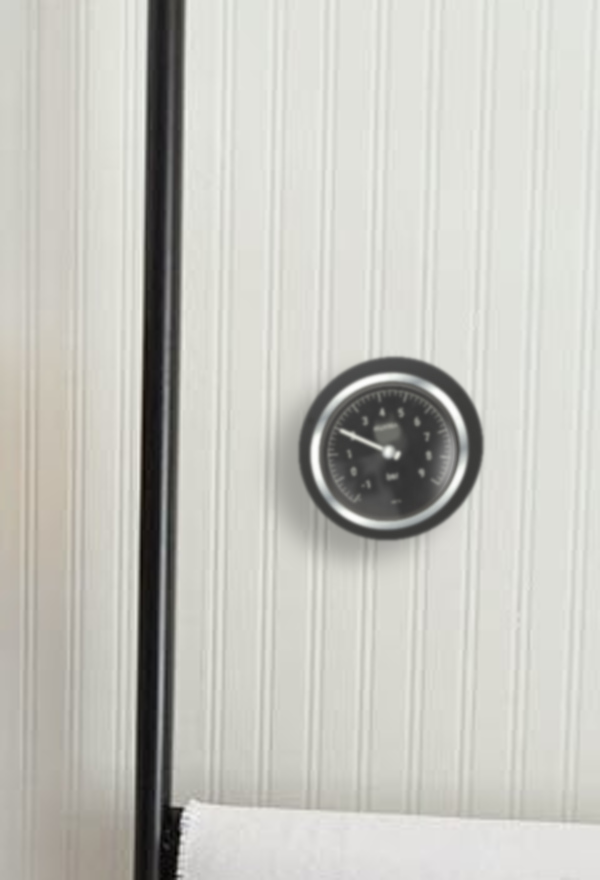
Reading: 2 (bar)
